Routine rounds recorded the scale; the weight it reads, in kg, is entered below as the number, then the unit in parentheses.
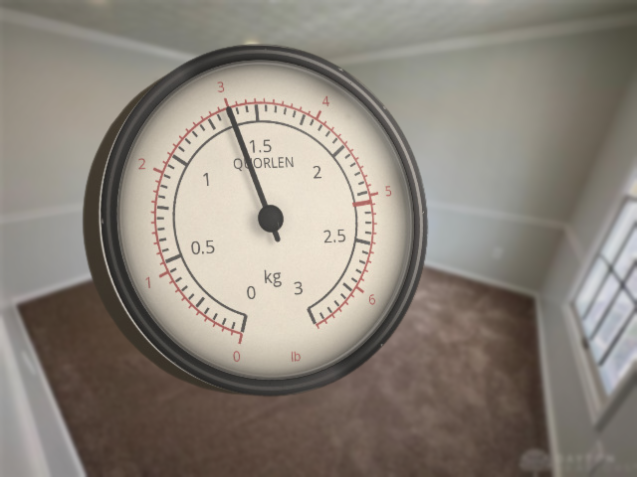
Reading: 1.35 (kg)
